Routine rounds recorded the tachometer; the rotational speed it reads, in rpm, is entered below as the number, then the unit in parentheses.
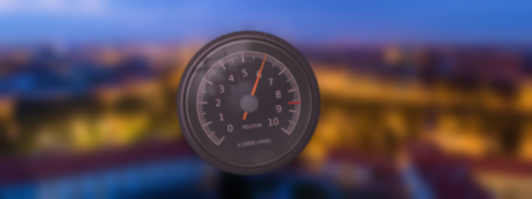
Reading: 6000 (rpm)
